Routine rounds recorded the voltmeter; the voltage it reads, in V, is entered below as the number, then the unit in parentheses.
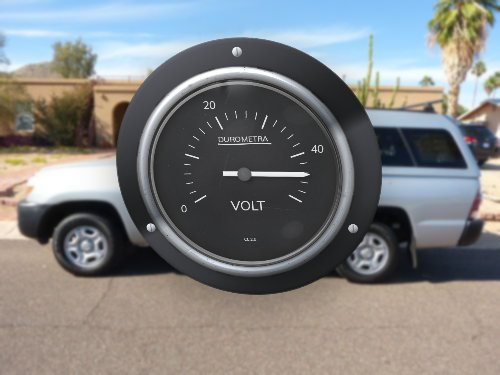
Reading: 44 (V)
